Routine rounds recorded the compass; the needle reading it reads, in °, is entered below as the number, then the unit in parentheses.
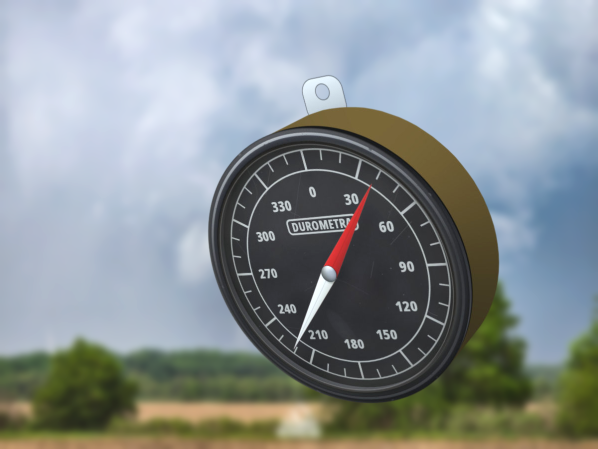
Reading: 40 (°)
